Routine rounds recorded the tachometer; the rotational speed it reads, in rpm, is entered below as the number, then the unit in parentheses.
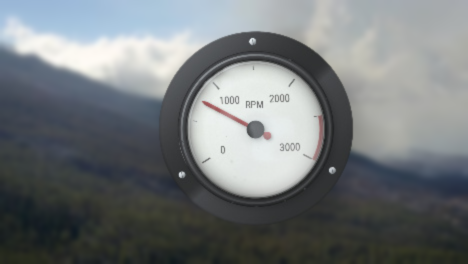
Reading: 750 (rpm)
